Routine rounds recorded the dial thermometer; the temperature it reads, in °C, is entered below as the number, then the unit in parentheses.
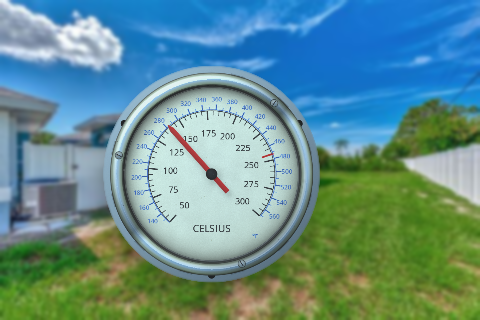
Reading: 140 (°C)
